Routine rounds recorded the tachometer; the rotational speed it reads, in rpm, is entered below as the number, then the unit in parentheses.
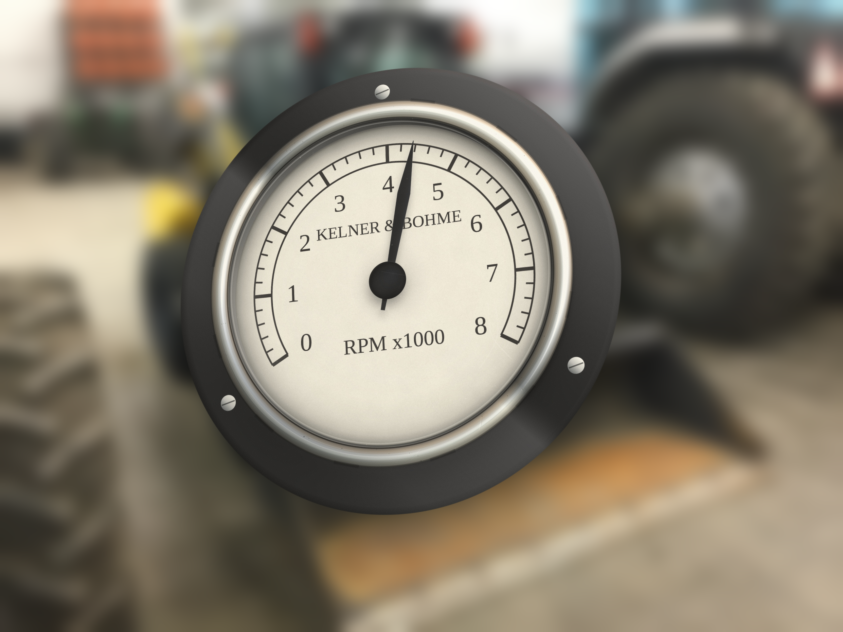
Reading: 4400 (rpm)
